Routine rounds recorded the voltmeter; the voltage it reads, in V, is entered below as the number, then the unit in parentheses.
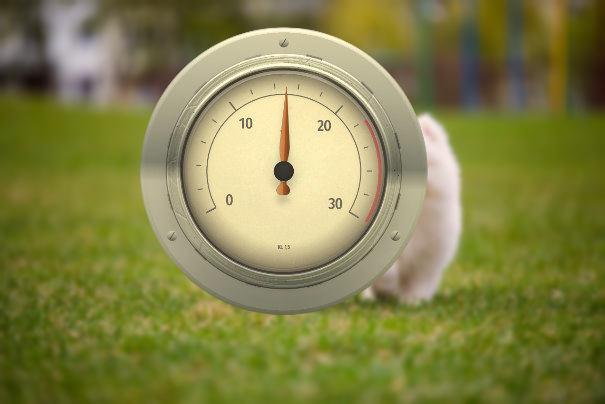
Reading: 15 (V)
